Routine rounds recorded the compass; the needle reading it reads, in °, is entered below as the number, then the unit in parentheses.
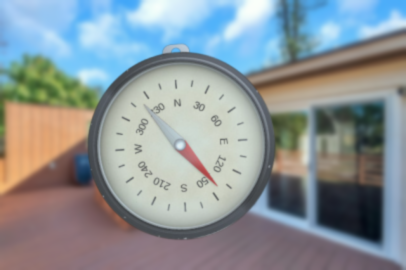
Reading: 142.5 (°)
